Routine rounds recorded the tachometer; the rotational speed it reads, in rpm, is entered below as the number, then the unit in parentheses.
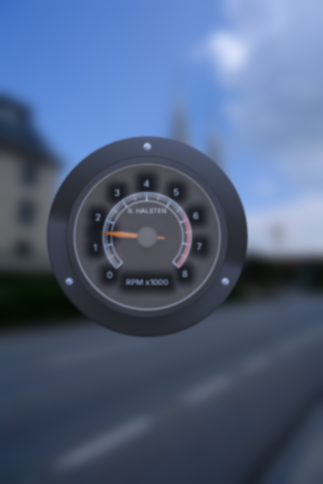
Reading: 1500 (rpm)
